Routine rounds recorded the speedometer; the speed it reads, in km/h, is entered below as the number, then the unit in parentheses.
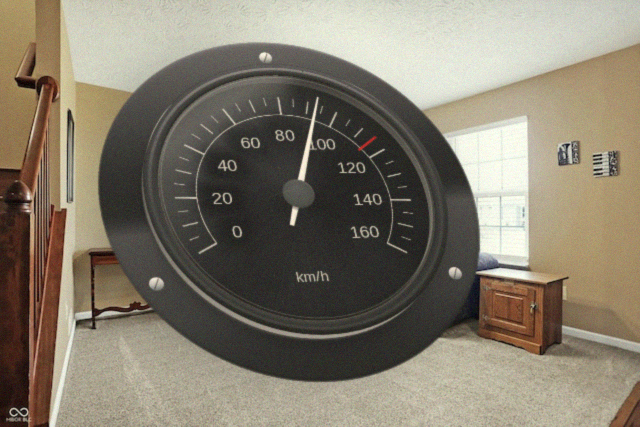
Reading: 92.5 (km/h)
